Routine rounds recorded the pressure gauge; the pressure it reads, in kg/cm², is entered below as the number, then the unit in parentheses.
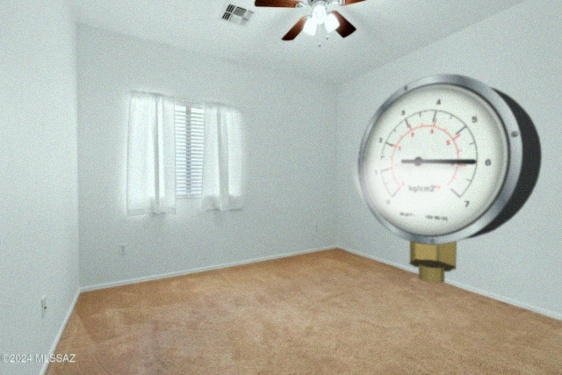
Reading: 6 (kg/cm²)
